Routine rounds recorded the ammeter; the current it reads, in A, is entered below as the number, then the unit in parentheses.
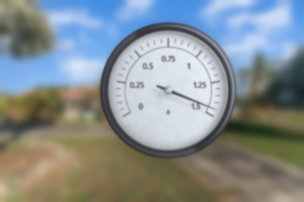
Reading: 1.45 (A)
